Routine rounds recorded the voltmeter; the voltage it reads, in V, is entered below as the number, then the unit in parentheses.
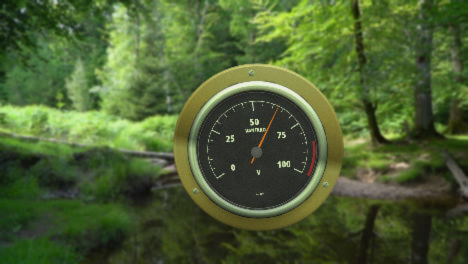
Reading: 62.5 (V)
